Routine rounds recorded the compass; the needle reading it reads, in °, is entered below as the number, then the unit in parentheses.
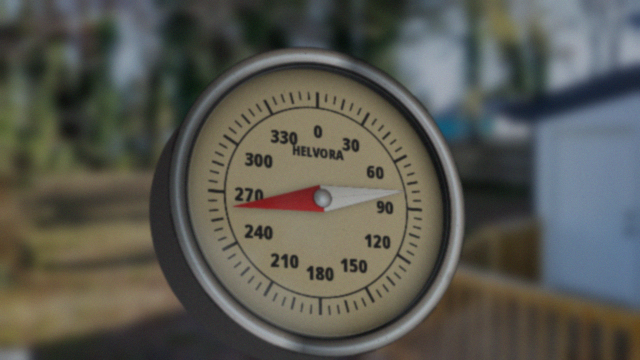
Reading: 260 (°)
